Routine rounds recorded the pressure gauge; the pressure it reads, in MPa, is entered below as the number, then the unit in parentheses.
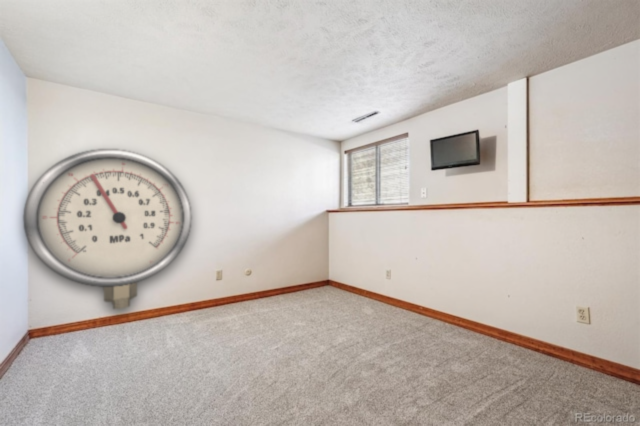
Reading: 0.4 (MPa)
